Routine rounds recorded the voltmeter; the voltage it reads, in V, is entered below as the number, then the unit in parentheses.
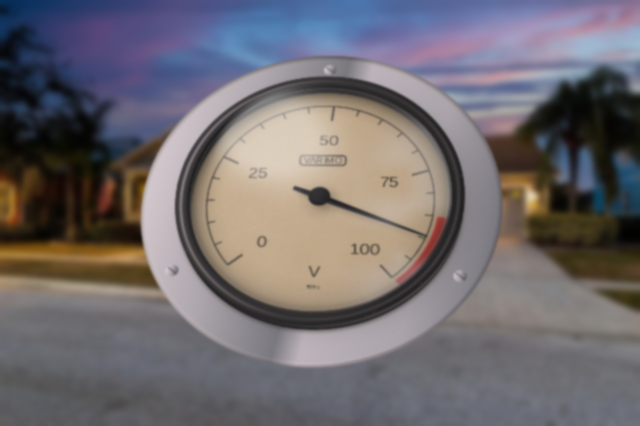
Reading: 90 (V)
